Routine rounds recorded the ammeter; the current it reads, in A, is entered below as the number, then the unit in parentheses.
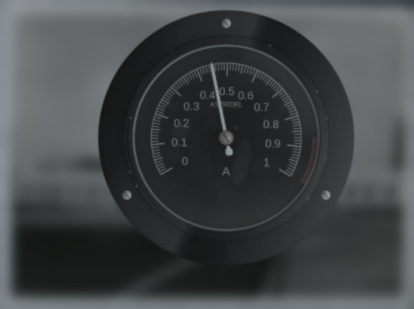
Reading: 0.45 (A)
